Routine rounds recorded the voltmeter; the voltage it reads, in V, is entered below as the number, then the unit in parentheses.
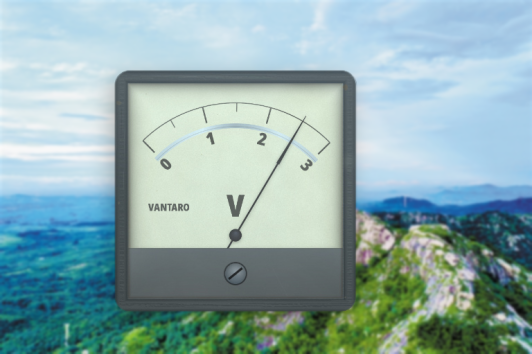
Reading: 2.5 (V)
